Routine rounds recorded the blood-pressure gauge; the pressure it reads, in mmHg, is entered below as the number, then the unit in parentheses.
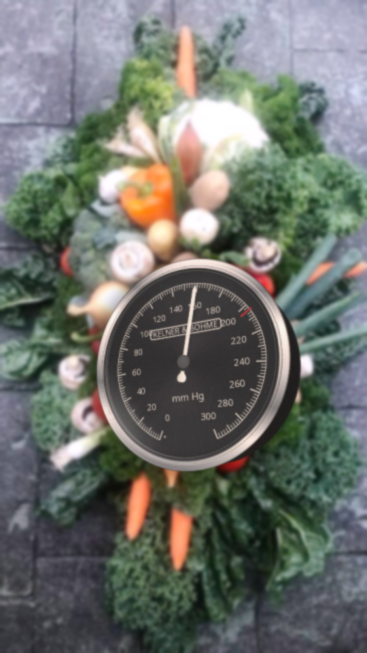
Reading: 160 (mmHg)
